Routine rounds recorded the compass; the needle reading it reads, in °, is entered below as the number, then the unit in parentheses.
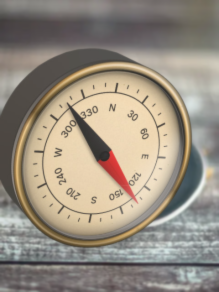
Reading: 135 (°)
